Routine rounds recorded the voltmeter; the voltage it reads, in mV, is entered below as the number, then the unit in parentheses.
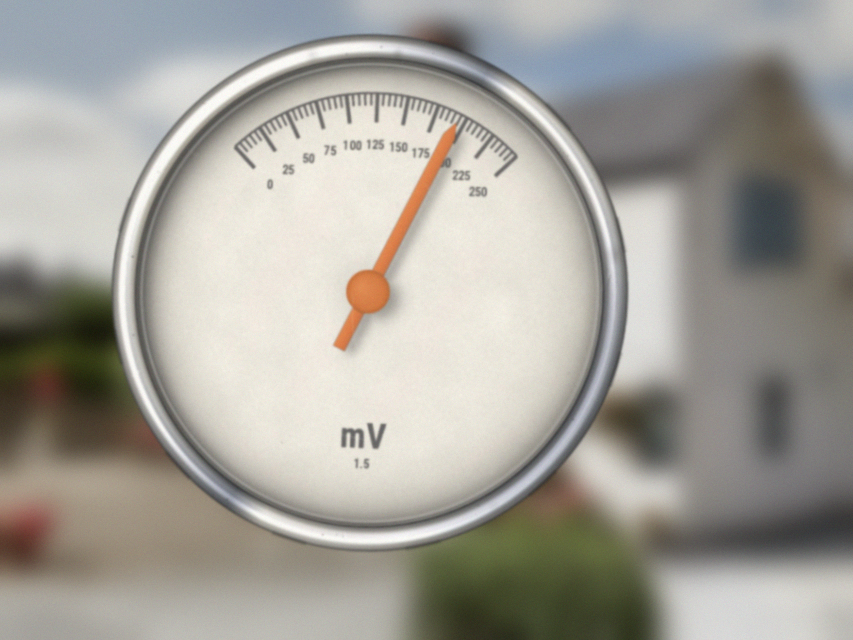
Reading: 195 (mV)
